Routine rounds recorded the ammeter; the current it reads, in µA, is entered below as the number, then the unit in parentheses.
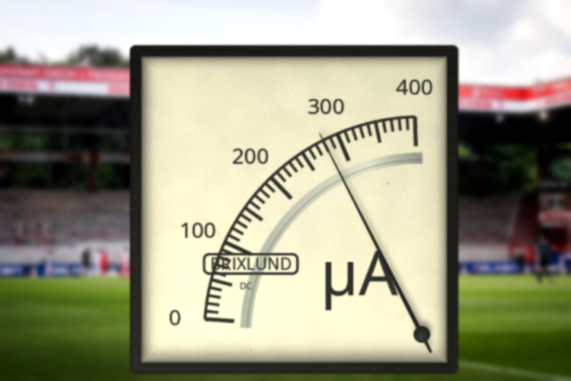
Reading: 280 (µA)
